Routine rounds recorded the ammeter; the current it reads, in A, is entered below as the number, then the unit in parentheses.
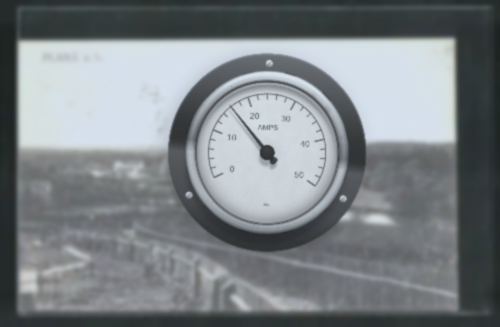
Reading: 16 (A)
